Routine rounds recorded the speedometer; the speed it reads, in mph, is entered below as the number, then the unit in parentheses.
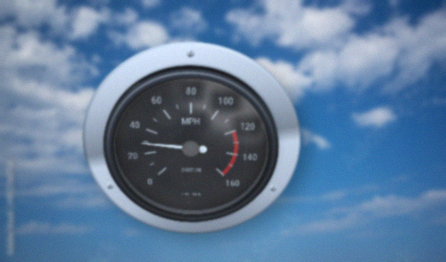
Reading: 30 (mph)
